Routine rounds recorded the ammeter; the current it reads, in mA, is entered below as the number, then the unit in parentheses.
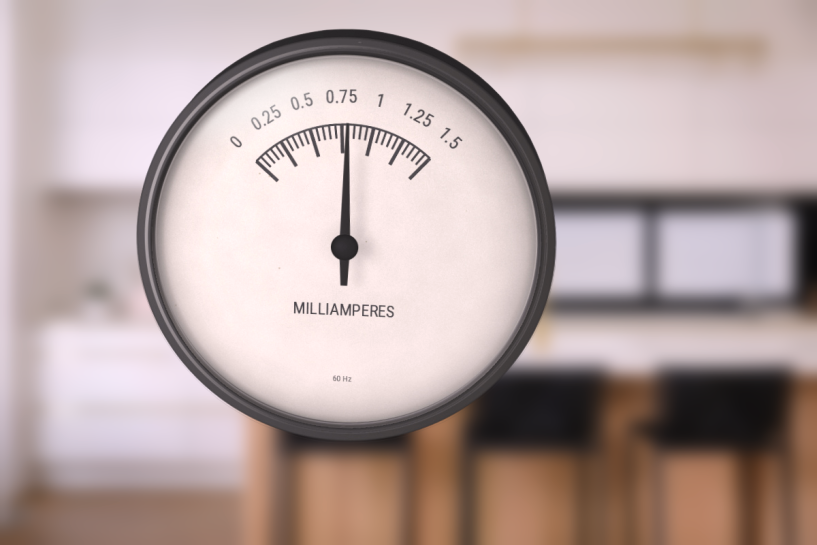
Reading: 0.8 (mA)
